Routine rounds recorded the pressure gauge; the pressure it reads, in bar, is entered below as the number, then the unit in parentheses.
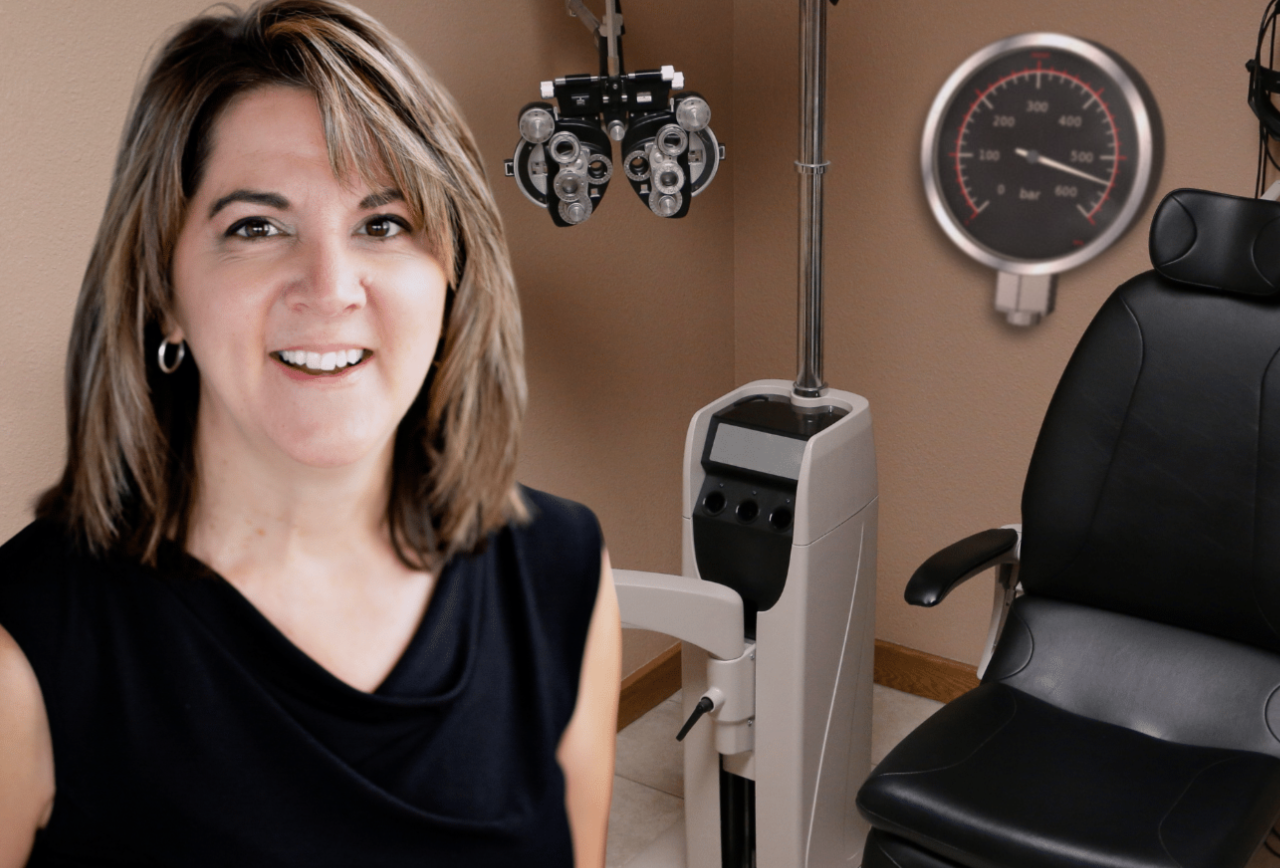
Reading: 540 (bar)
